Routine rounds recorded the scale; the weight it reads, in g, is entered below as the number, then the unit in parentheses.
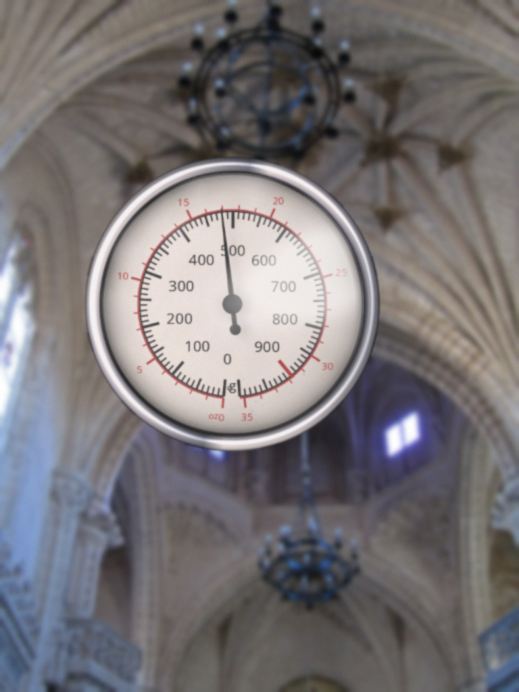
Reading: 480 (g)
